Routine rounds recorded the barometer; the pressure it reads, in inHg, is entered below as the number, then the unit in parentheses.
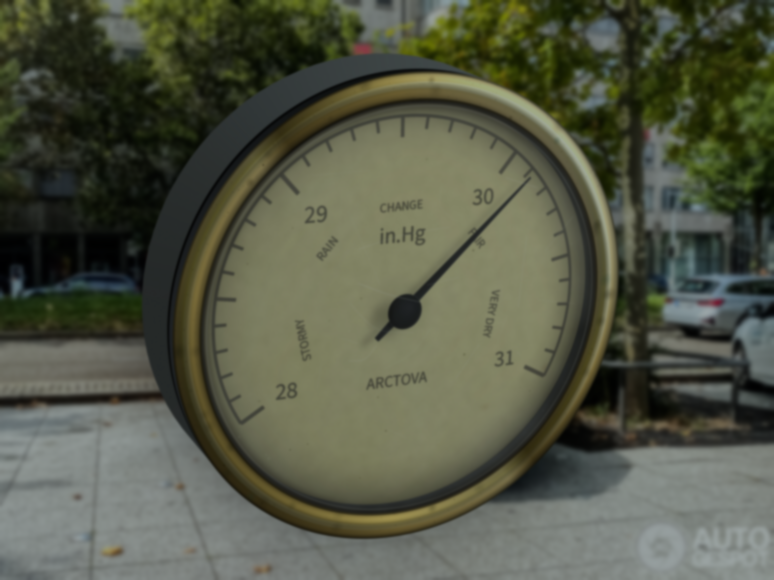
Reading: 30.1 (inHg)
